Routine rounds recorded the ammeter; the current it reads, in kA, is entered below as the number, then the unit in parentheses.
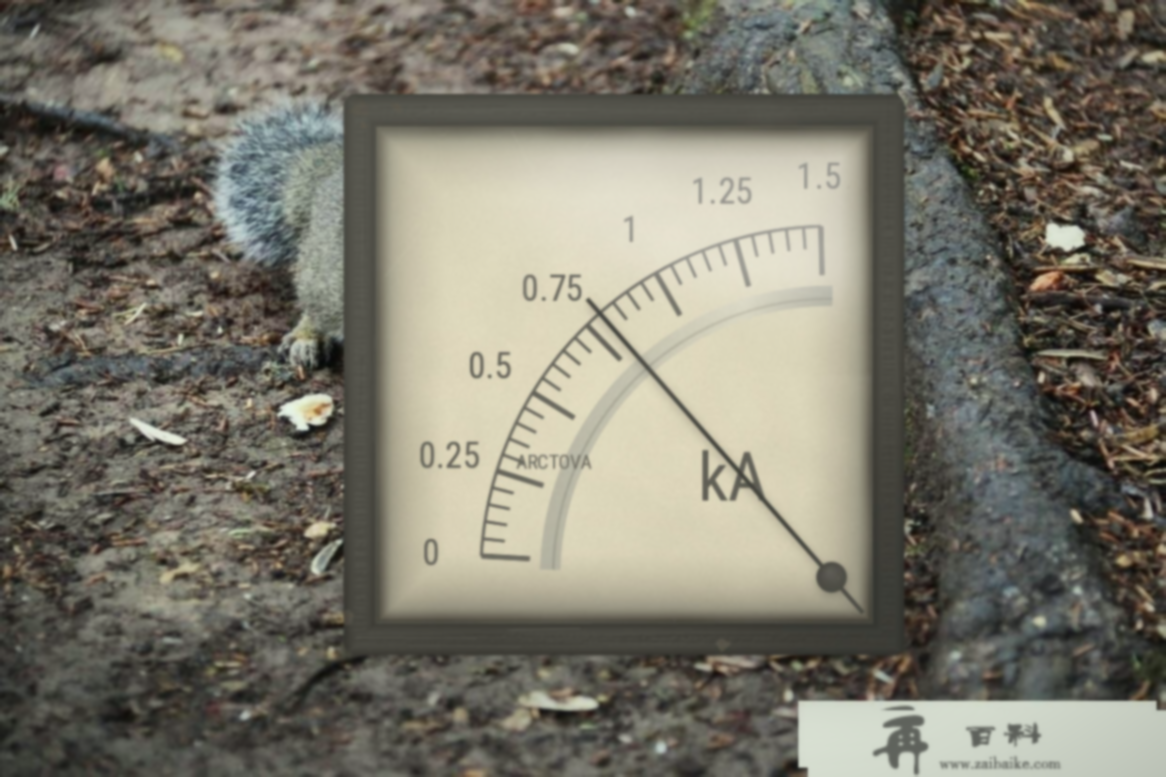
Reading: 0.8 (kA)
